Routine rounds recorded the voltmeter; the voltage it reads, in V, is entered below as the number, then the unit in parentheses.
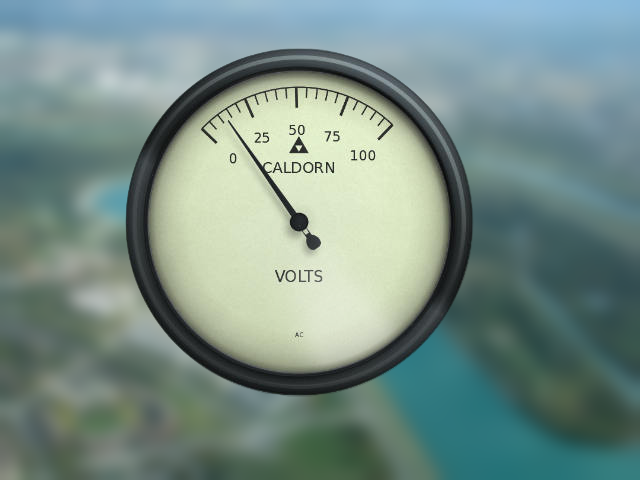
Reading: 12.5 (V)
